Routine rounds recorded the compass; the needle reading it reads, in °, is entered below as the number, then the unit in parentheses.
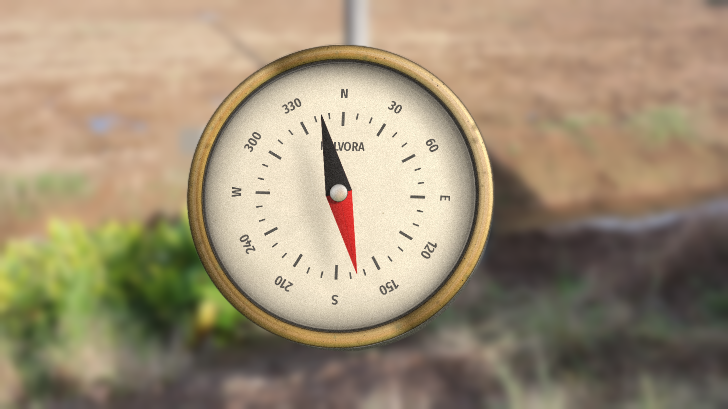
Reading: 165 (°)
